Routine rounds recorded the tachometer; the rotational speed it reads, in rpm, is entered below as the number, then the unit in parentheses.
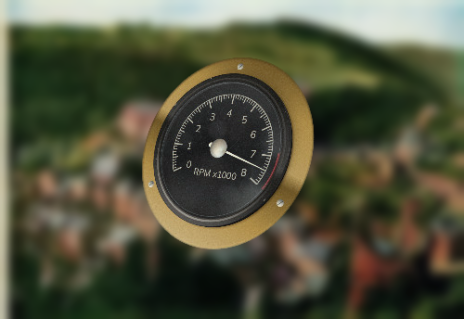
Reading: 7500 (rpm)
